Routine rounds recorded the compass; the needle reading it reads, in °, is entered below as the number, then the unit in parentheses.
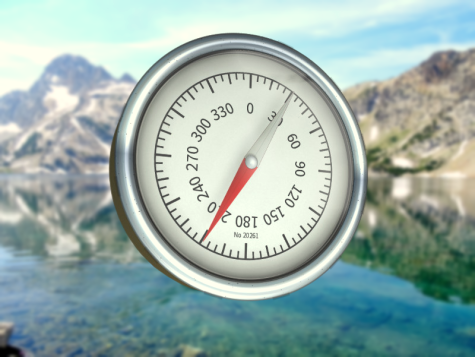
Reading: 210 (°)
